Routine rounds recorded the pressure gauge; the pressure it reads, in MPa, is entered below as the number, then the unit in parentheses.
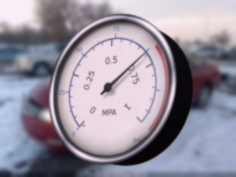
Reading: 0.7 (MPa)
